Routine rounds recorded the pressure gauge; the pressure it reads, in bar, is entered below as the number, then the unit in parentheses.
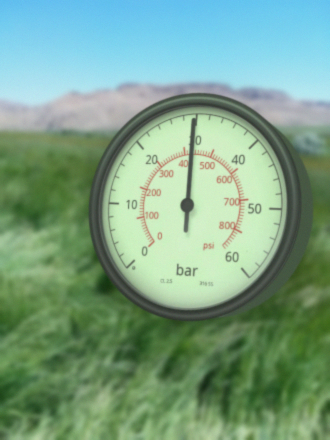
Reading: 30 (bar)
